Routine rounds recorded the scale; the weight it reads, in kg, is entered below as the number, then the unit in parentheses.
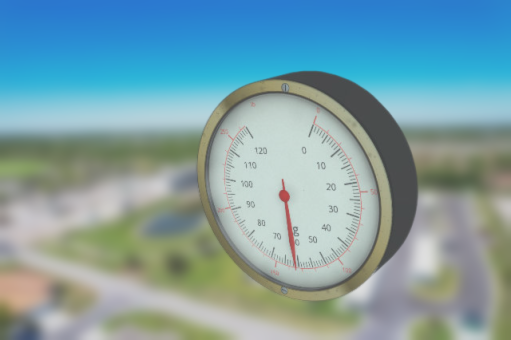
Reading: 60 (kg)
